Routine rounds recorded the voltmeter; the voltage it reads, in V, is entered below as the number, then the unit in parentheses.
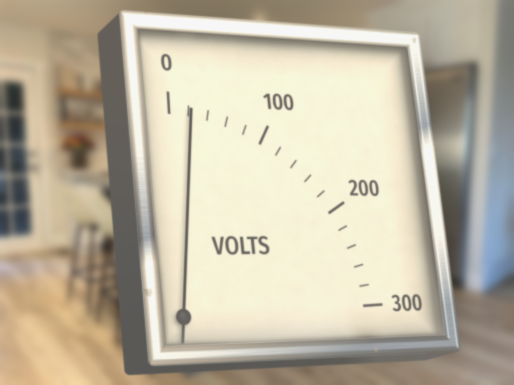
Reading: 20 (V)
